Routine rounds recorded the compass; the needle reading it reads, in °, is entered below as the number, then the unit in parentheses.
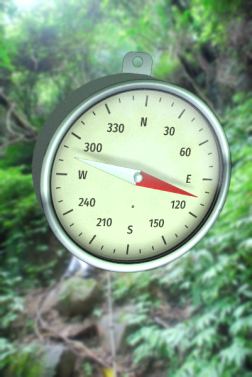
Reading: 105 (°)
